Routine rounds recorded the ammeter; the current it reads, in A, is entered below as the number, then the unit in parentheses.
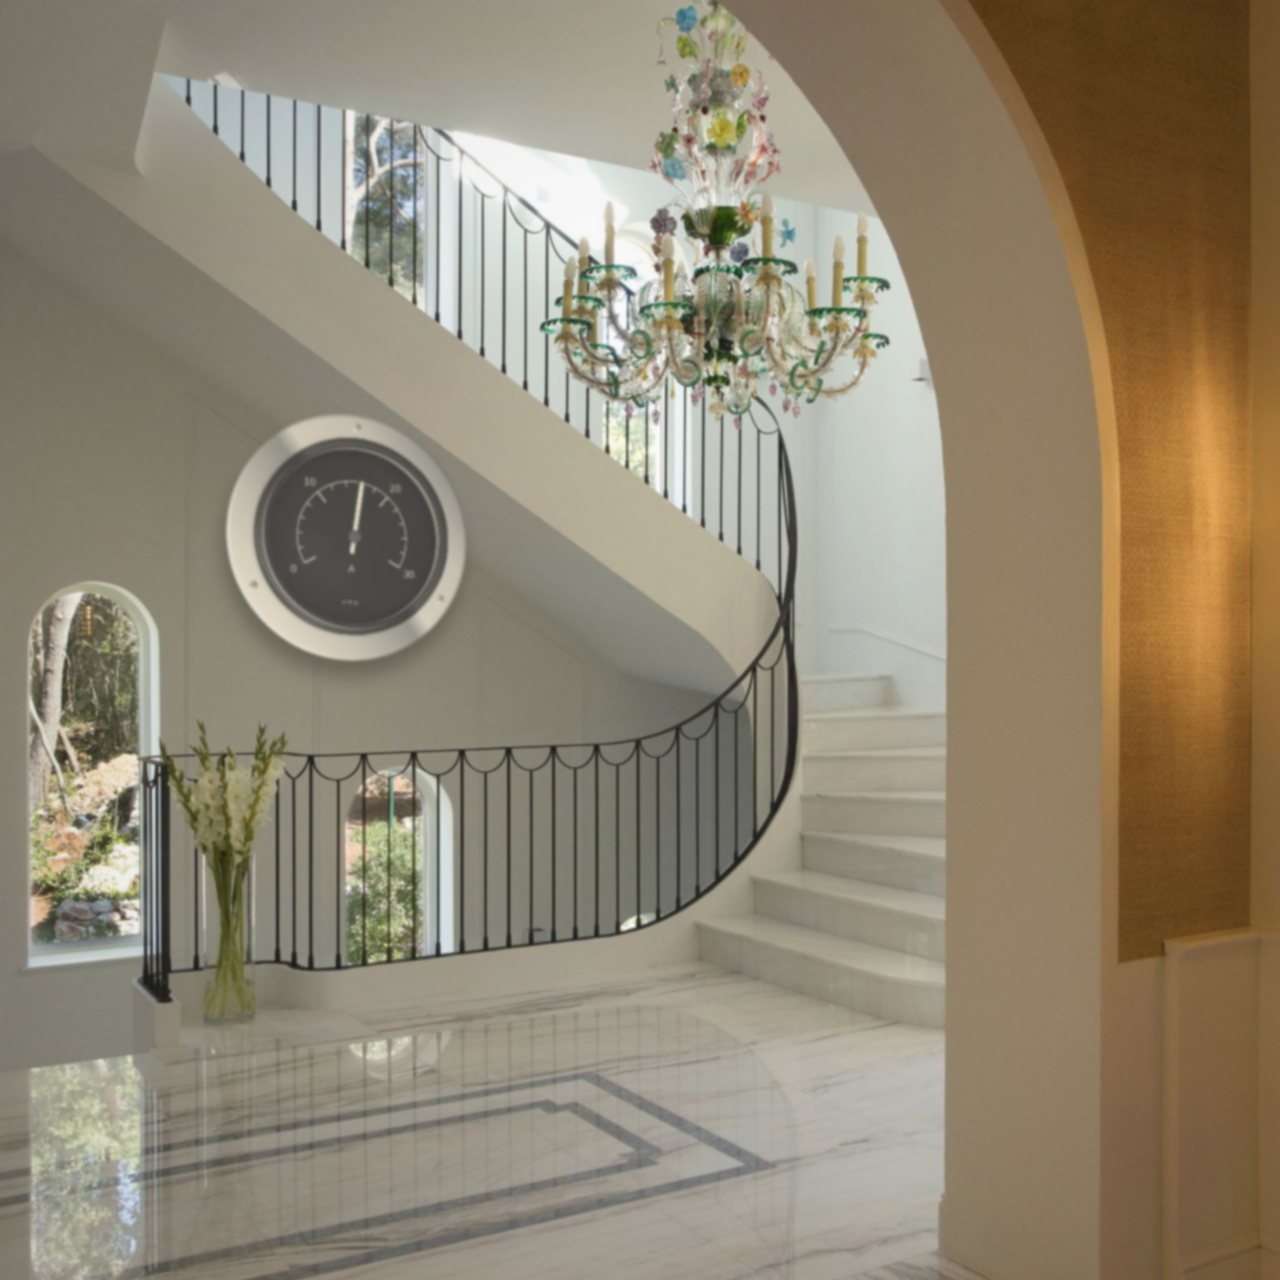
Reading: 16 (A)
